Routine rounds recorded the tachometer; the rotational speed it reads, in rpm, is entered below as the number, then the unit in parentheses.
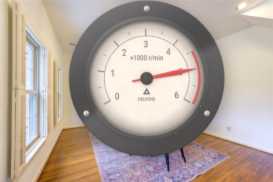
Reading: 5000 (rpm)
